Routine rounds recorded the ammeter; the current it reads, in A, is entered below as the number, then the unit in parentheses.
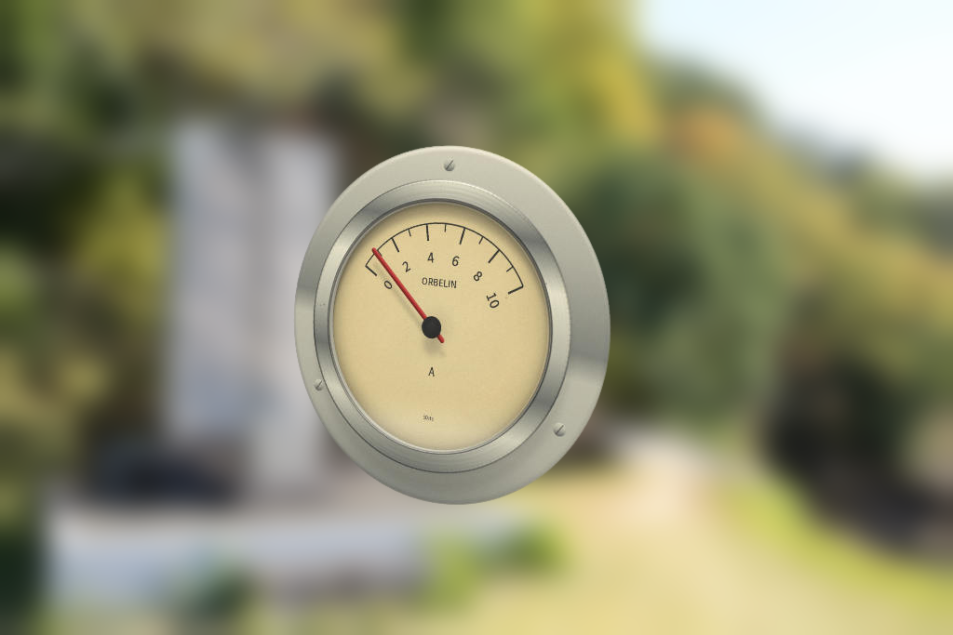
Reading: 1 (A)
